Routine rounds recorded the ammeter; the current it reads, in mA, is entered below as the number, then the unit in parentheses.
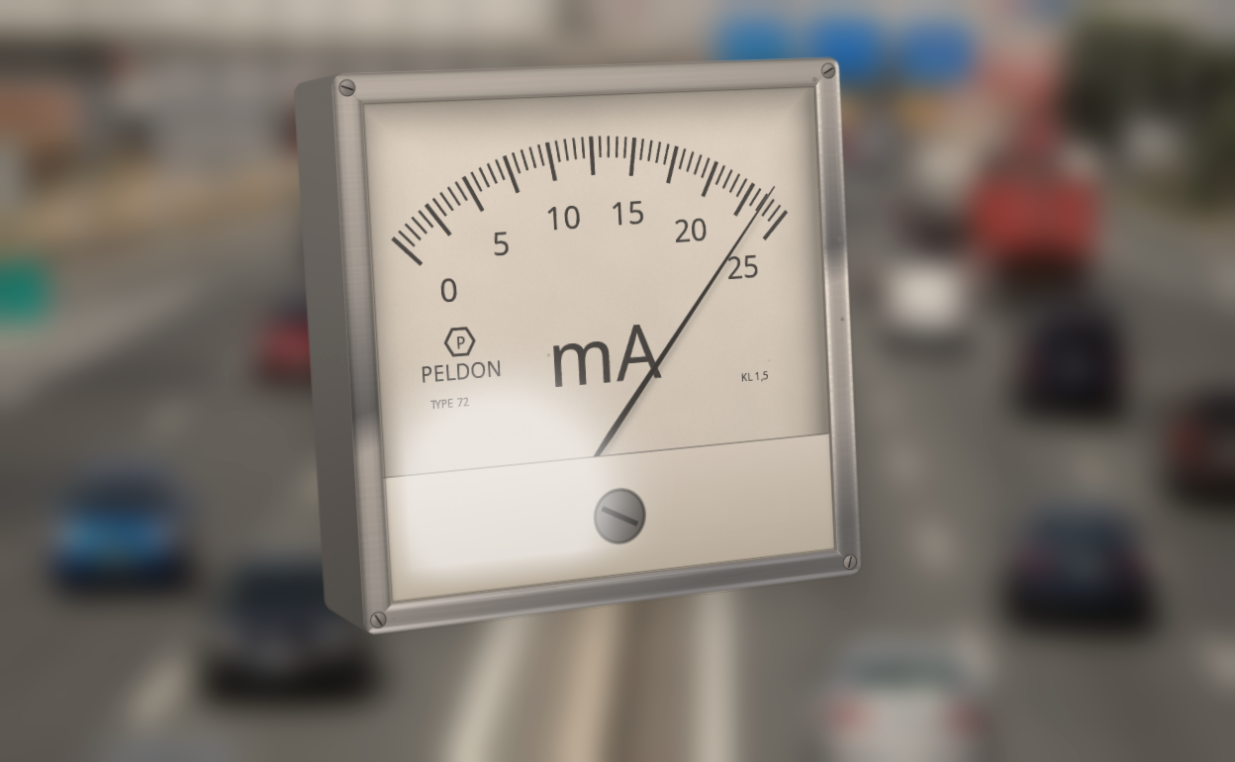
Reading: 23.5 (mA)
